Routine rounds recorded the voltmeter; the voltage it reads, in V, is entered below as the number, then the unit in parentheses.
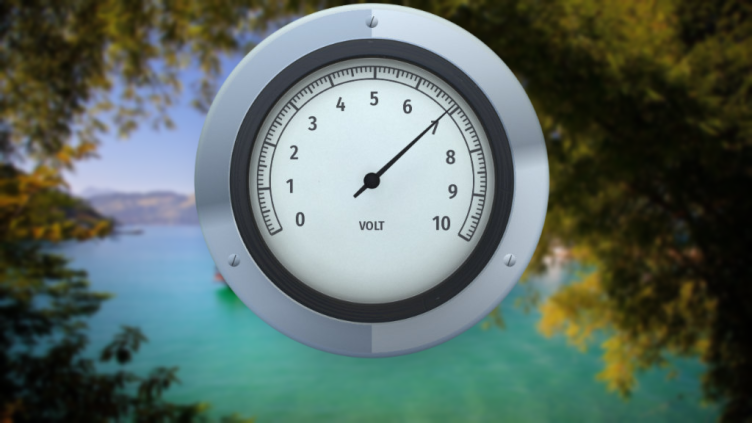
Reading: 6.9 (V)
